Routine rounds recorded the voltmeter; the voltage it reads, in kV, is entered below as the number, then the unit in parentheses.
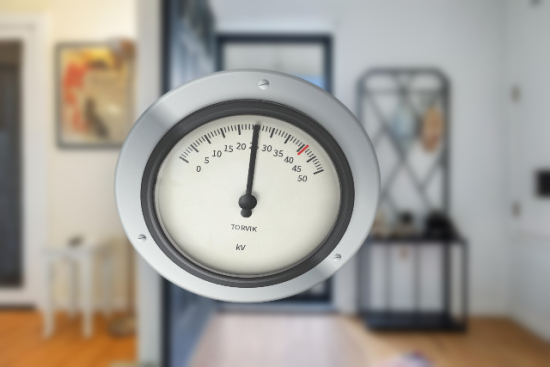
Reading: 25 (kV)
